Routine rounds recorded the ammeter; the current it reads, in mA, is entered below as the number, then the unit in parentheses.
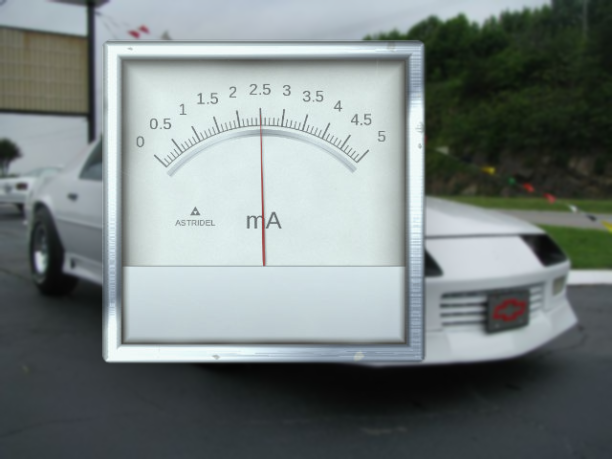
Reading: 2.5 (mA)
